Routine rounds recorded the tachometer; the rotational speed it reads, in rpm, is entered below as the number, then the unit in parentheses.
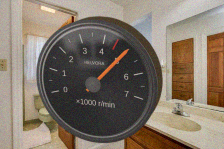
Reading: 5000 (rpm)
